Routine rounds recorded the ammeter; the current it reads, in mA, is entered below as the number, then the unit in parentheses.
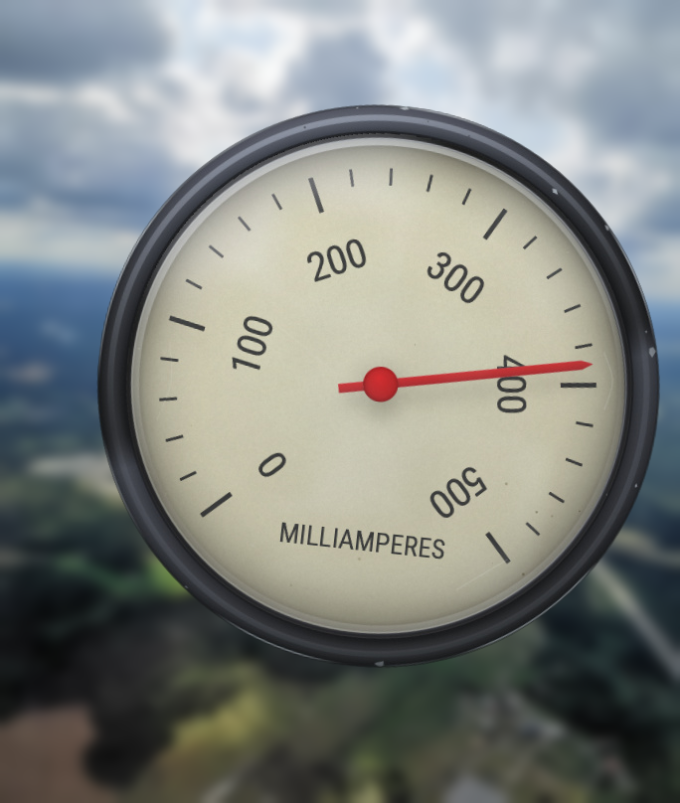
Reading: 390 (mA)
